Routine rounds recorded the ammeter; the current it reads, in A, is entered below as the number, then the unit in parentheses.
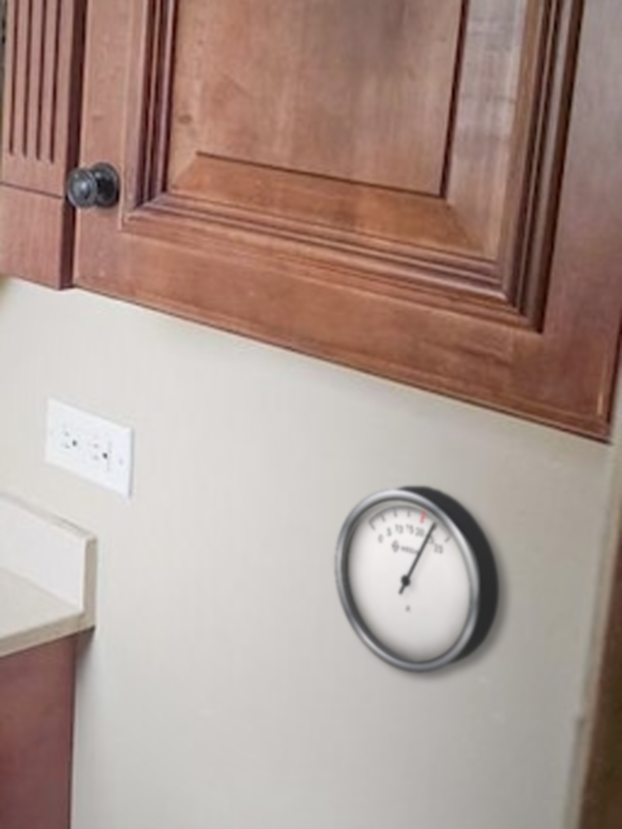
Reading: 25 (A)
